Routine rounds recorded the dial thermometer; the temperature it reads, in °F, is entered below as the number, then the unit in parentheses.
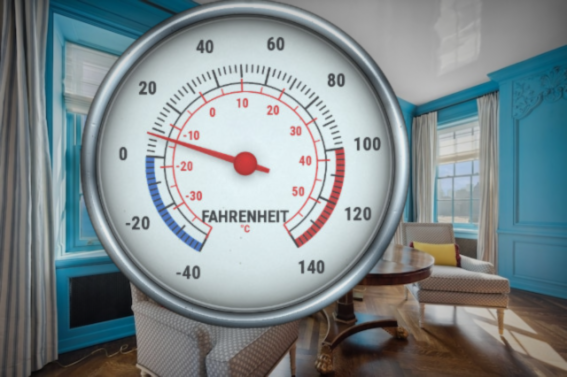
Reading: 8 (°F)
